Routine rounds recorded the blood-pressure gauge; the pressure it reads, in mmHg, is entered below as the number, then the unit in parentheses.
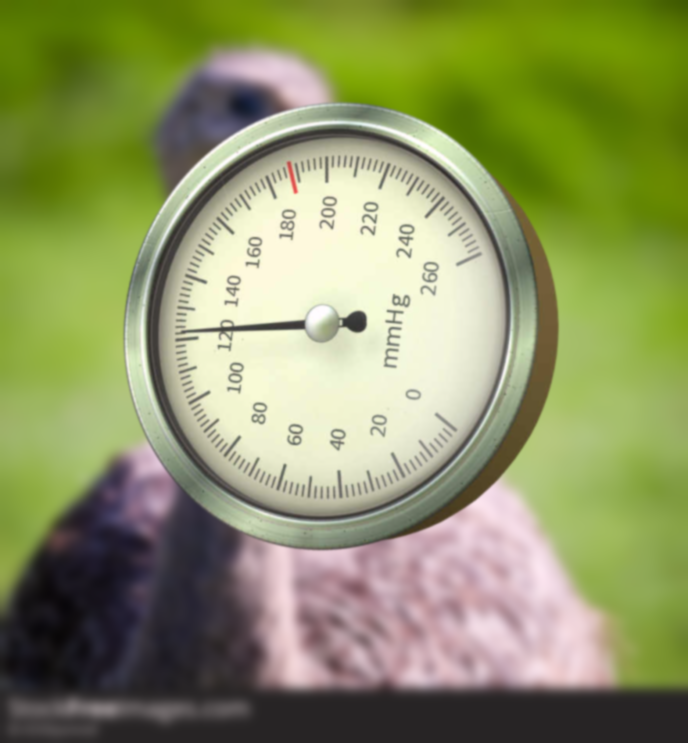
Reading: 122 (mmHg)
